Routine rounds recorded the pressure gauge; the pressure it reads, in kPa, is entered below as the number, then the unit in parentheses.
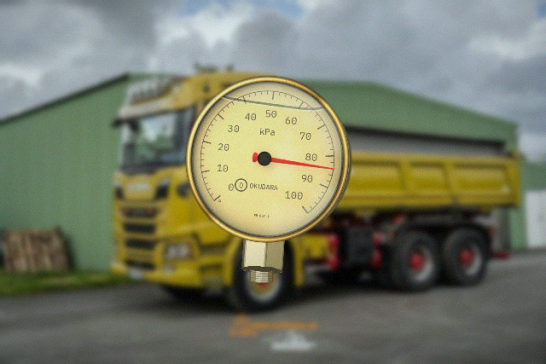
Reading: 84 (kPa)
